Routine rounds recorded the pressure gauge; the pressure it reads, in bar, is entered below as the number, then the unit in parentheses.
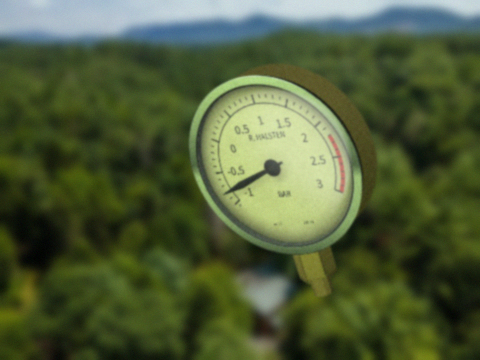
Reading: -0.8 (bar)
